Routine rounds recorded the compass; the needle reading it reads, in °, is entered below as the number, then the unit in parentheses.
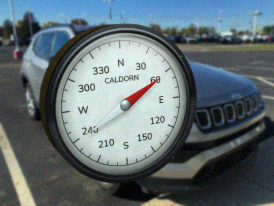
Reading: 60 (°)
